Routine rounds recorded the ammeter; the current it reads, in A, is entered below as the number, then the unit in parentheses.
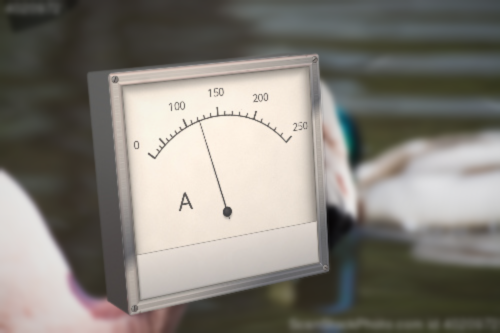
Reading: 120 (A)
